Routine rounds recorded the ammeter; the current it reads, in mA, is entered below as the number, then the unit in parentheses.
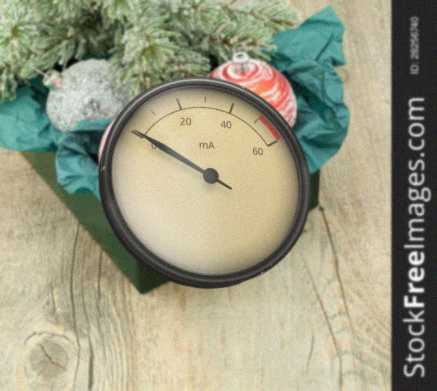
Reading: 0 (mA)
